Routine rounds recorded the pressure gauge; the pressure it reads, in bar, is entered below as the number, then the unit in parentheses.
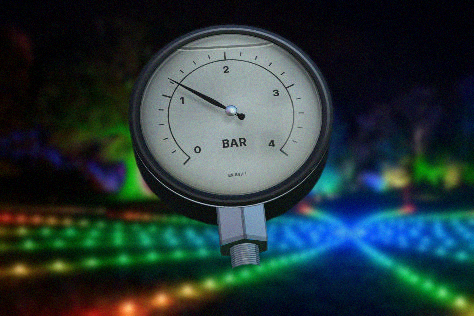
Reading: 1.2 (bar)
